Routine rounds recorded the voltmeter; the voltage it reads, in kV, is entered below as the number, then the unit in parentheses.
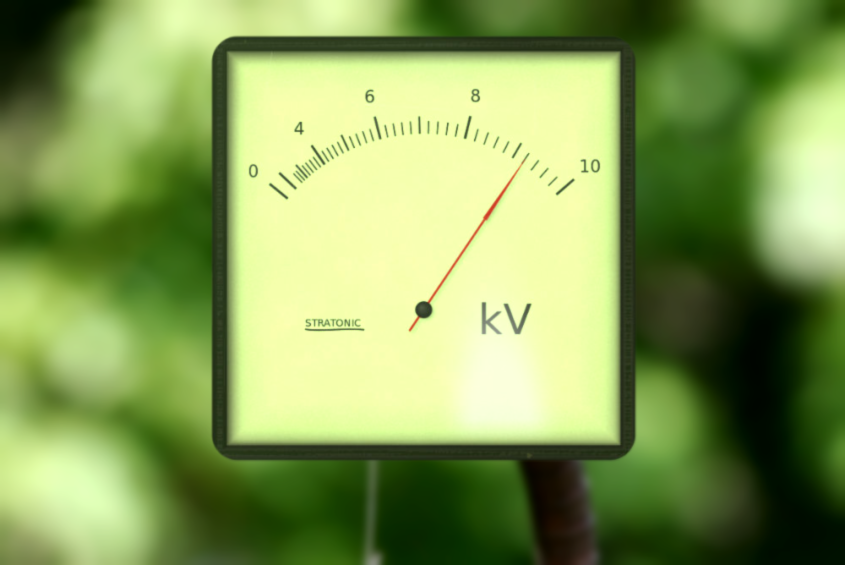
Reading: 9.2 (kV)
